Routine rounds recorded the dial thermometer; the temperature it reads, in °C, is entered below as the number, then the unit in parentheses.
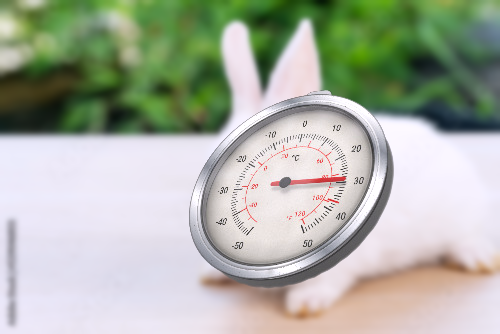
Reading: 30 (°C)
